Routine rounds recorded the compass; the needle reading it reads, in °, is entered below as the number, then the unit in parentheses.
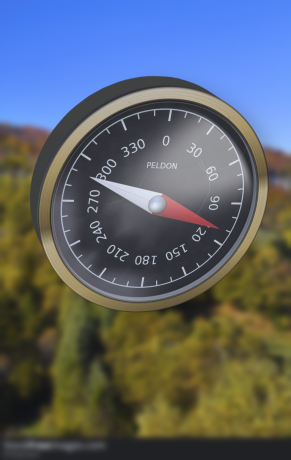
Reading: 110 (°)
